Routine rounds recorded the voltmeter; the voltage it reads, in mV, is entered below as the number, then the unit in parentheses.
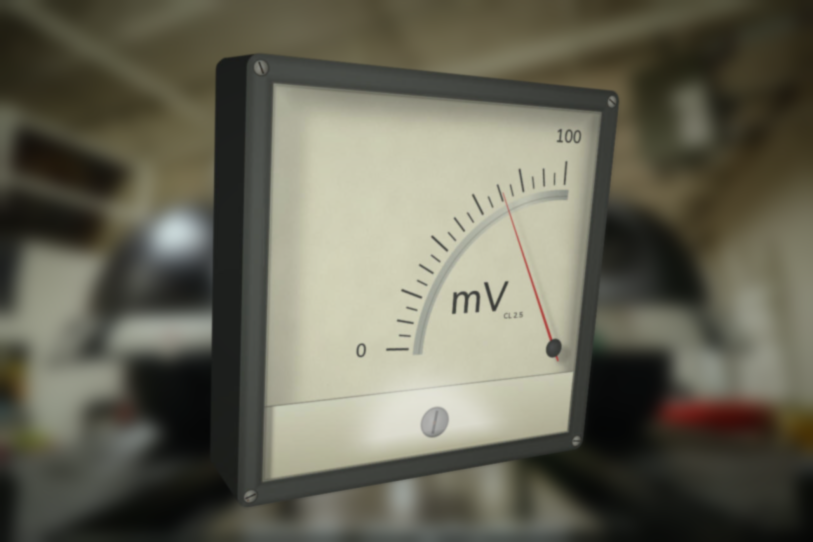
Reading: 70 (mV)
